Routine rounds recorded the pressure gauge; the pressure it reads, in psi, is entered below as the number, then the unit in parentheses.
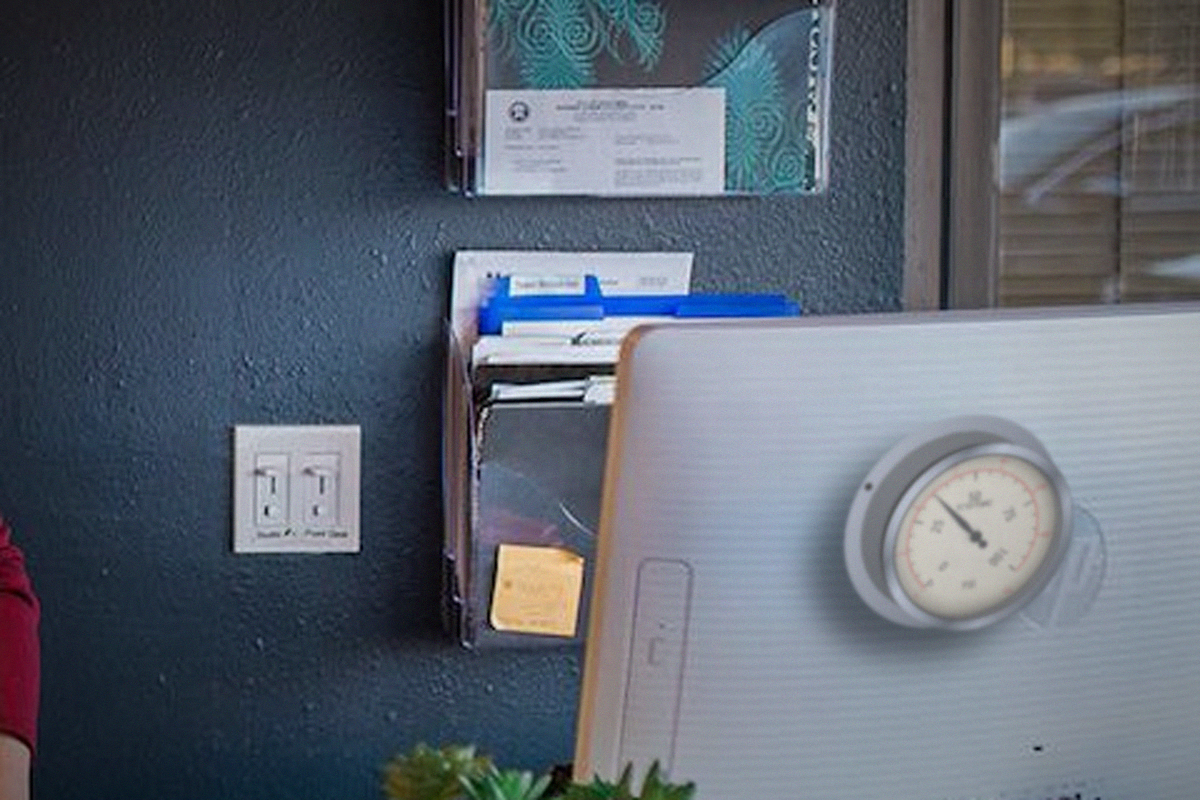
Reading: 35 (psi)
